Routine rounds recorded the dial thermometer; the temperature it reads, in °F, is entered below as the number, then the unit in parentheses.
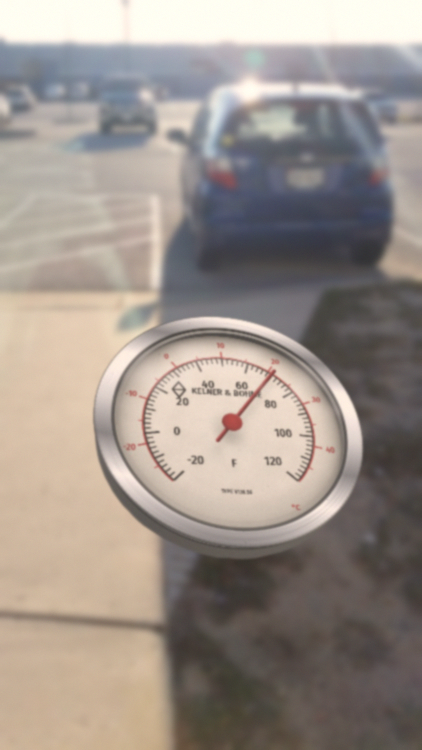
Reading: 70 (°F)
